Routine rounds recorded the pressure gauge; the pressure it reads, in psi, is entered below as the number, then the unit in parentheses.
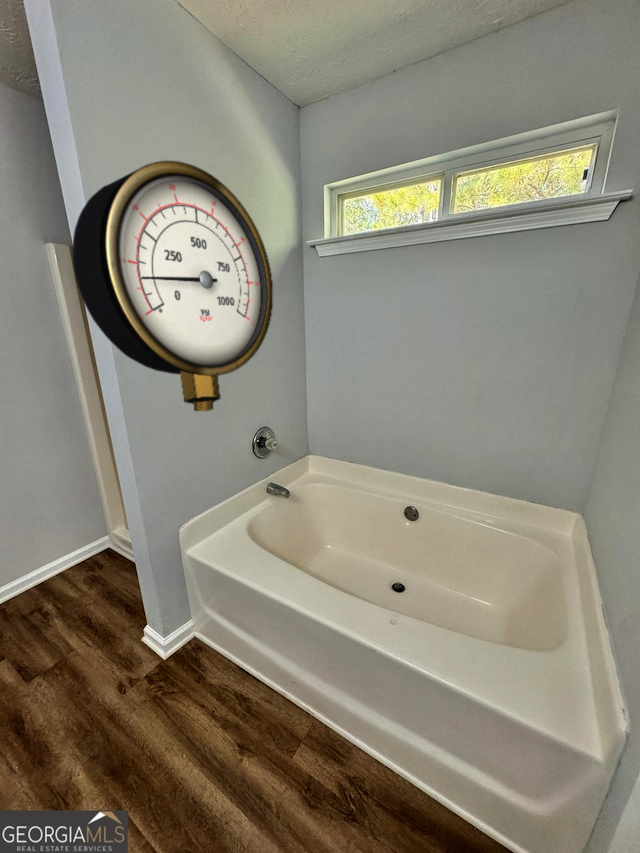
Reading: 100 (psi)
